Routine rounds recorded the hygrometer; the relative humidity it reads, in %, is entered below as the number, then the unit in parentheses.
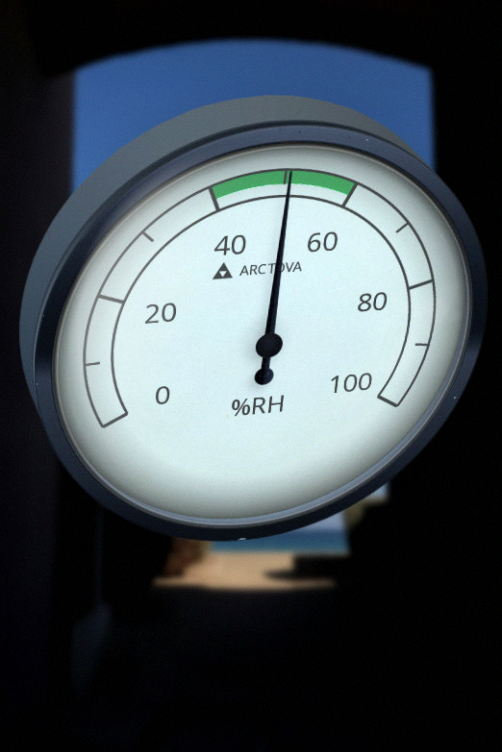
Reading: 50 (%)
